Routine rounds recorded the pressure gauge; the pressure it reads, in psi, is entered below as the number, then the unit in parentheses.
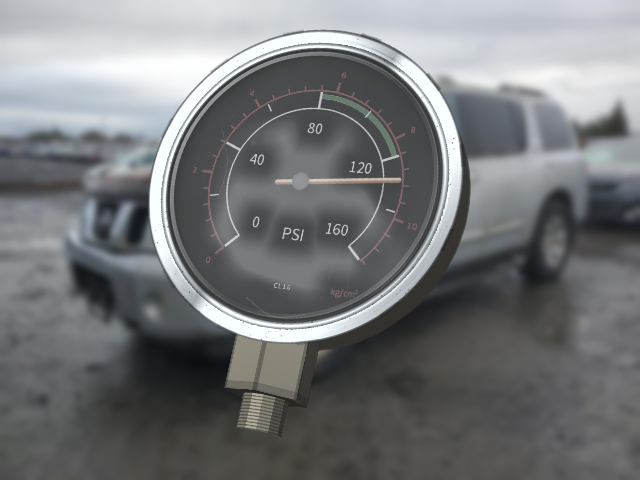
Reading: 130 (psi)
